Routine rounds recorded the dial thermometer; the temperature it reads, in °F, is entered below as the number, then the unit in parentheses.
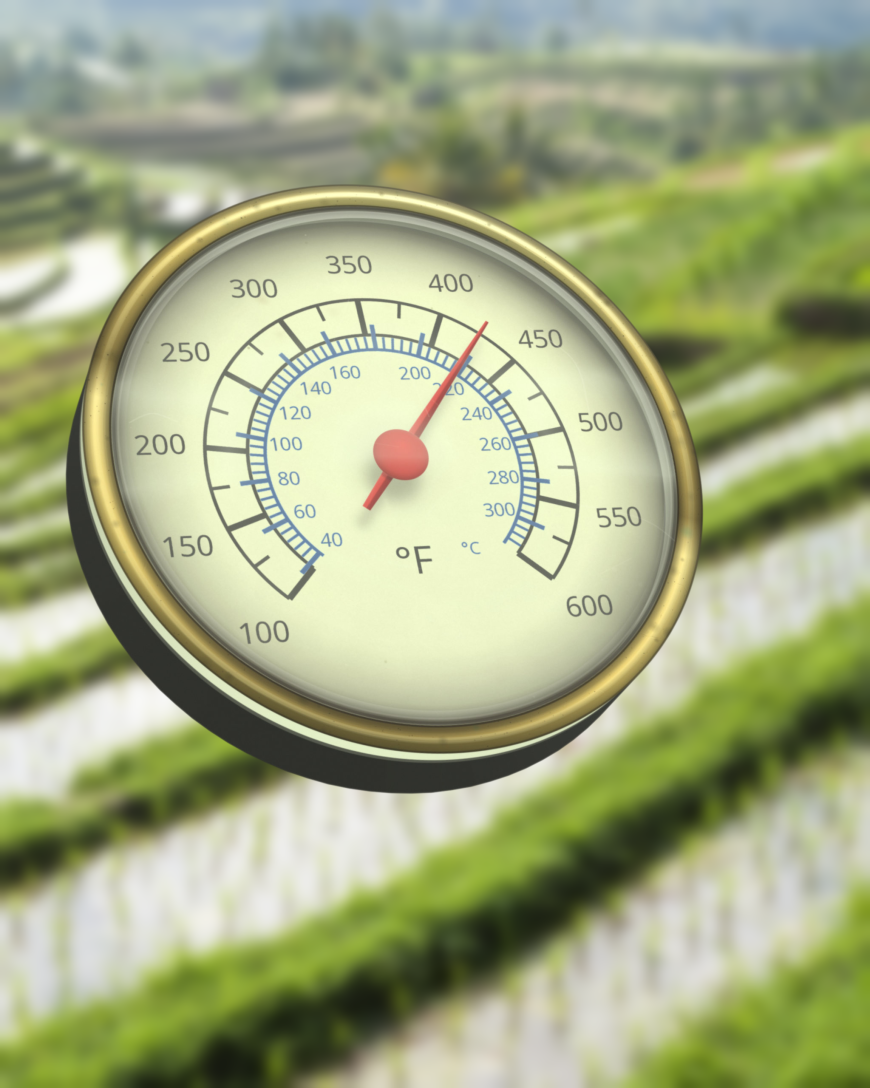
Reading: 425 (°F)
